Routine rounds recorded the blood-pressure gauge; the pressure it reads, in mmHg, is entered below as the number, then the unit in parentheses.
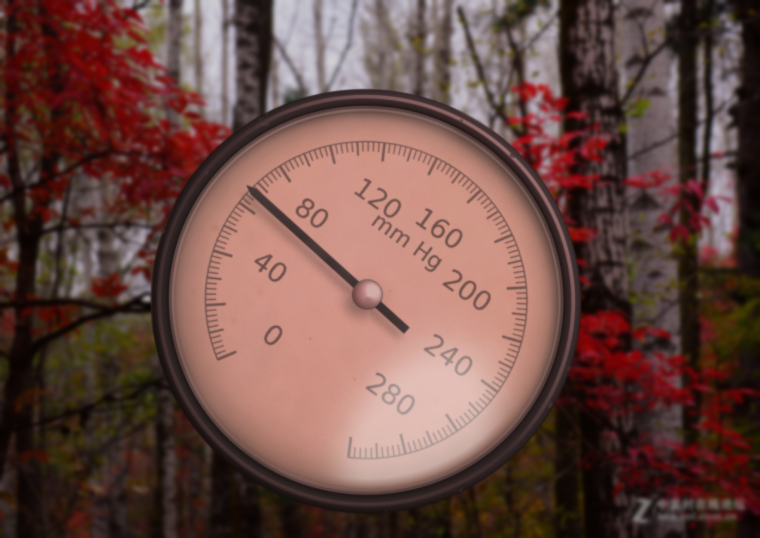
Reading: 66 (mmHg)
